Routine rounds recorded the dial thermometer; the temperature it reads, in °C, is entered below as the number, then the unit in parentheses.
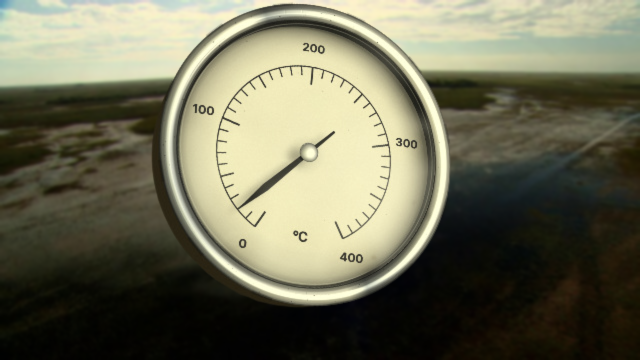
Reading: 20 (°C)
